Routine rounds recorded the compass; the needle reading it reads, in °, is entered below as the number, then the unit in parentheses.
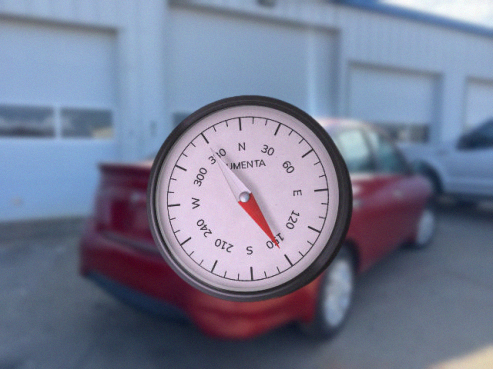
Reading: 150 (°)
